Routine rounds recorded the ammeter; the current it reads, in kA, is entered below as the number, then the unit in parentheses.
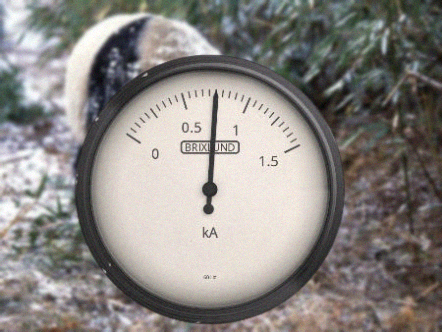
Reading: 0.75 (kA)
